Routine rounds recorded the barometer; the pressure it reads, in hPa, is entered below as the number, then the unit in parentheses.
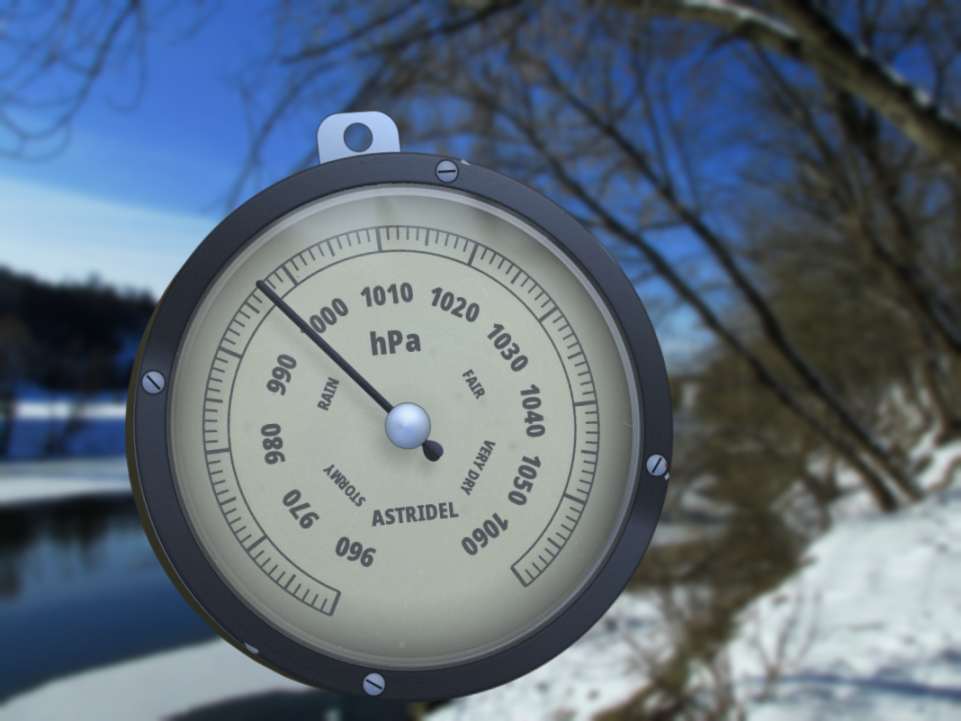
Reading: 997 (hPa)
